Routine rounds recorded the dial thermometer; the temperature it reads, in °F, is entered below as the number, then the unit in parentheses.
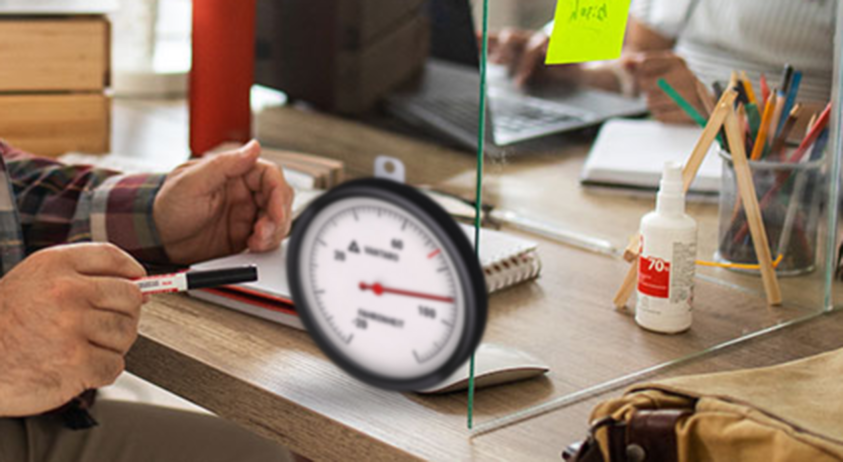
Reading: 90 (°F)
